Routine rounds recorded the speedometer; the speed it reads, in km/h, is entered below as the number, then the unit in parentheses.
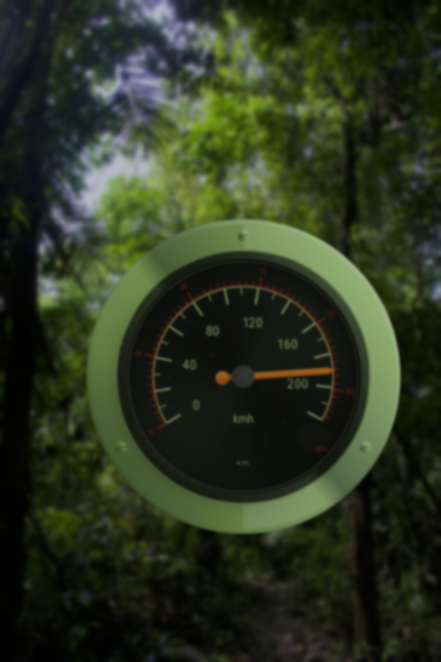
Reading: 190 (km/h)
